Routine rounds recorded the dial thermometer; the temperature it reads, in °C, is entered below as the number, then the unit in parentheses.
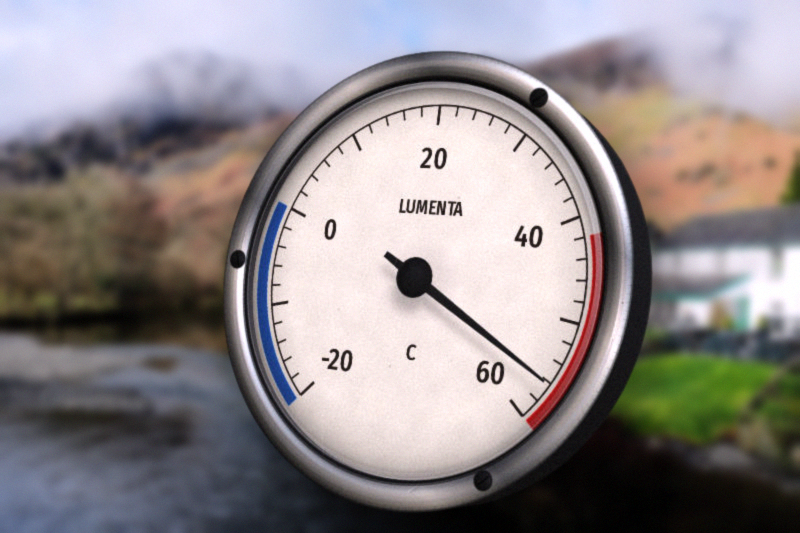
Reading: 56 (°C)
